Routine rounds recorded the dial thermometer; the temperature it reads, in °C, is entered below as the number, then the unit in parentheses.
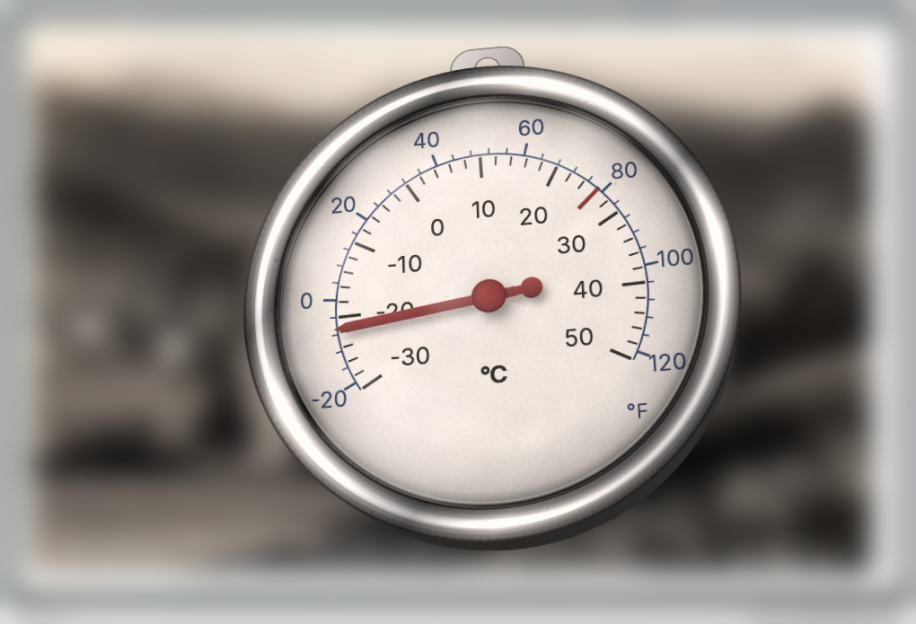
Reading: -22 (°C)
